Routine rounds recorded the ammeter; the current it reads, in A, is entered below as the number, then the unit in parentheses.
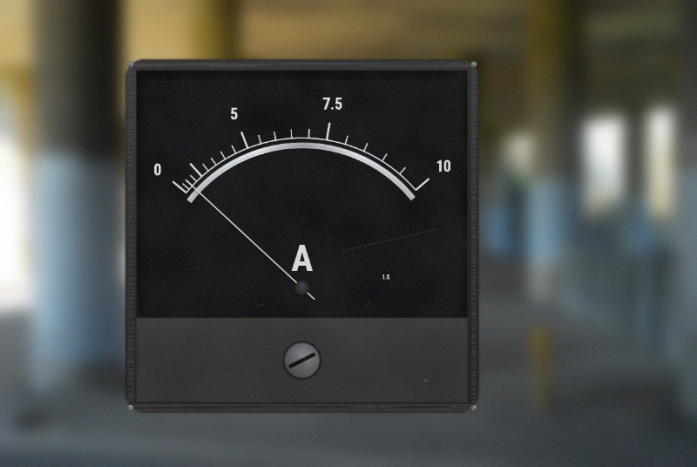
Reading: 1.5 (A)
